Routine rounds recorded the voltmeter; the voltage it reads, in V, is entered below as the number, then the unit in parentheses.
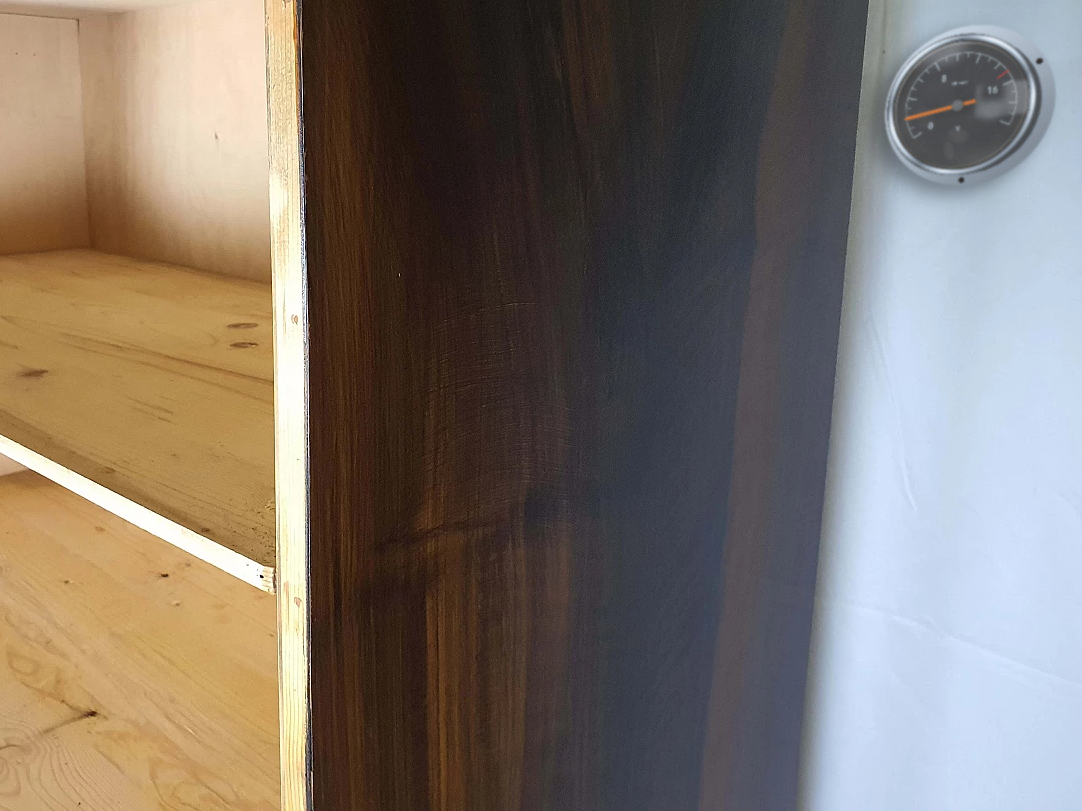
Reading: 2 (V)
